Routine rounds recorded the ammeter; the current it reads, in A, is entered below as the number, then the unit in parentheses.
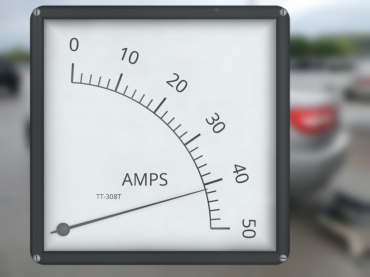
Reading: 41 (A)
